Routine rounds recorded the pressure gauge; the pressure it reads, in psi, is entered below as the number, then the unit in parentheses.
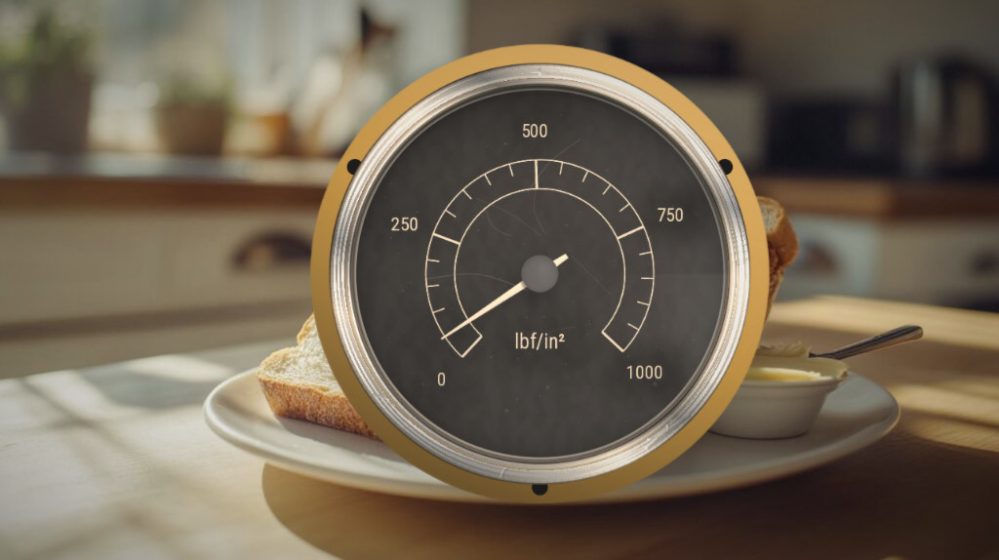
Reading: 50 (psi)
